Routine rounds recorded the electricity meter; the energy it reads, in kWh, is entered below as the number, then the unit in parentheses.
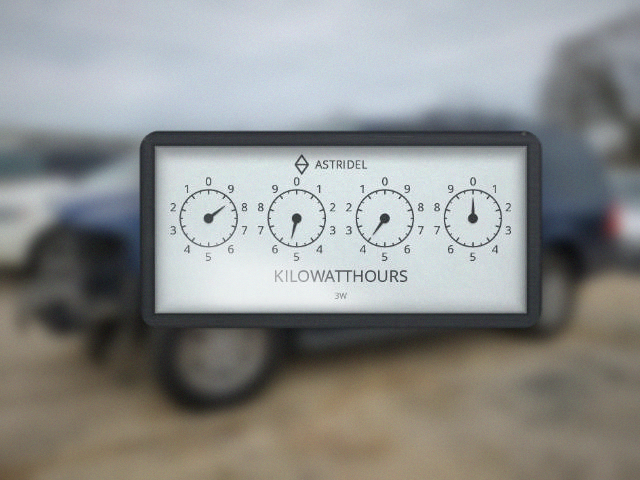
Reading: 8540 (kWh)
